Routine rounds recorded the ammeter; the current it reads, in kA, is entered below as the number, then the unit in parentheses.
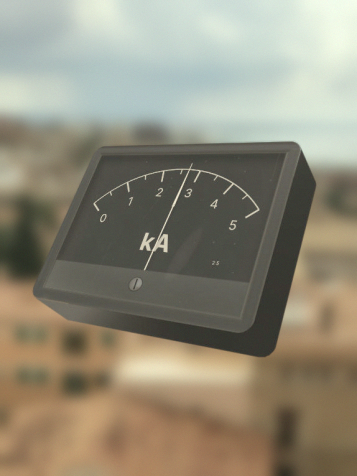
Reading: 2.75 (kA)
